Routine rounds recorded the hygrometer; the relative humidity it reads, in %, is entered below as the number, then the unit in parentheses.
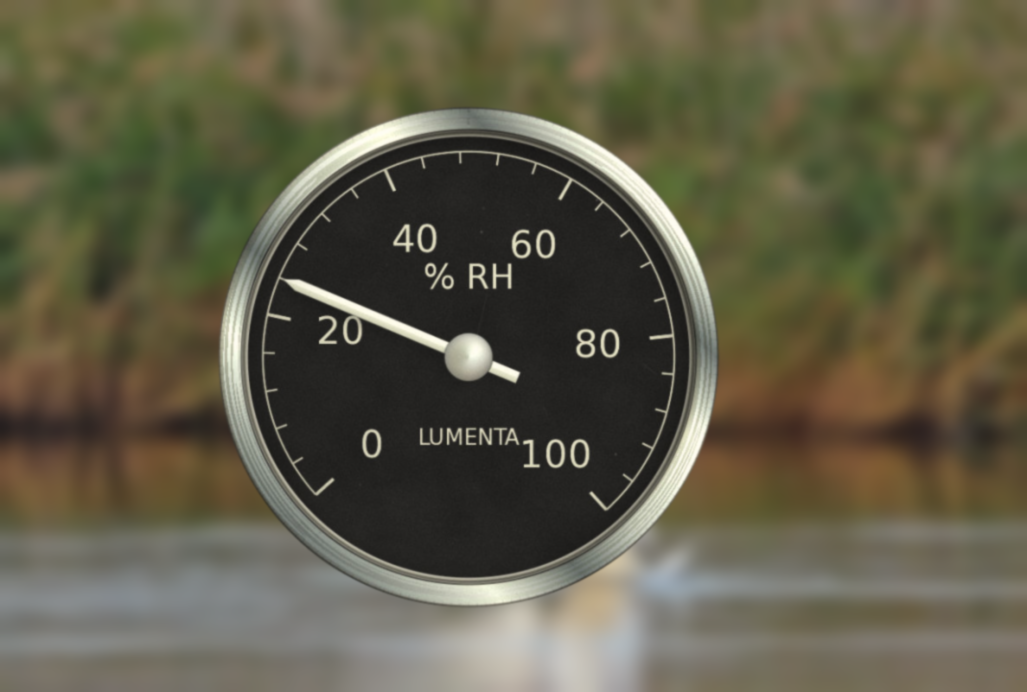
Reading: 24 (%)
